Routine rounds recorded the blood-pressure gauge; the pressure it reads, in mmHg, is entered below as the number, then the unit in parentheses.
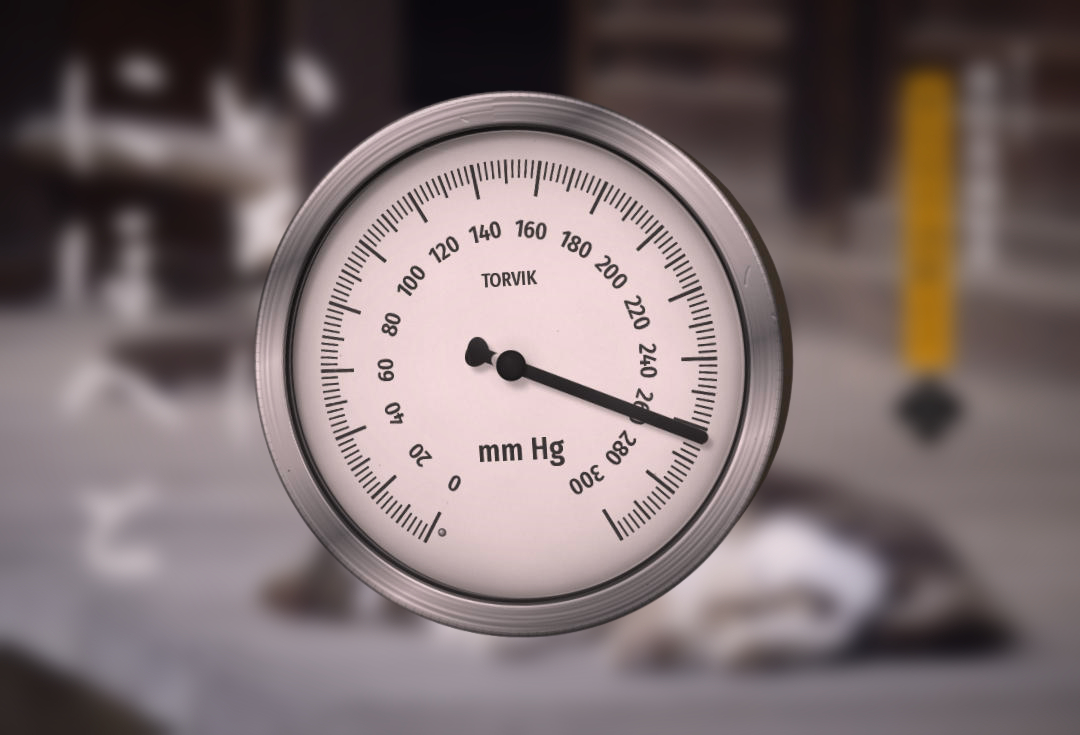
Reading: 262 (mmHg)
